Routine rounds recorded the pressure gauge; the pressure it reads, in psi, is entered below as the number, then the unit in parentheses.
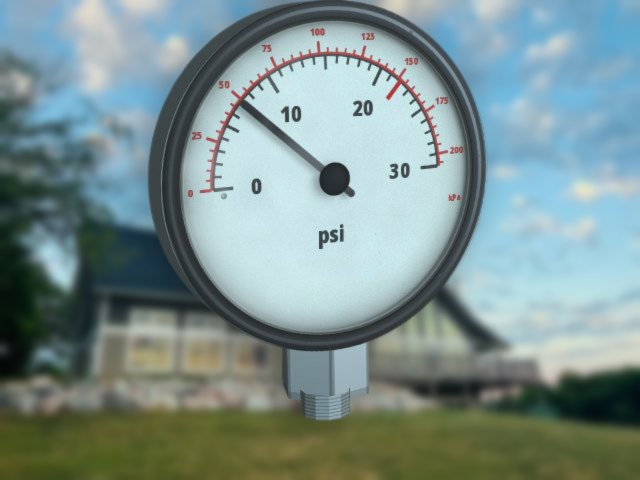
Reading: 7 (psi)
